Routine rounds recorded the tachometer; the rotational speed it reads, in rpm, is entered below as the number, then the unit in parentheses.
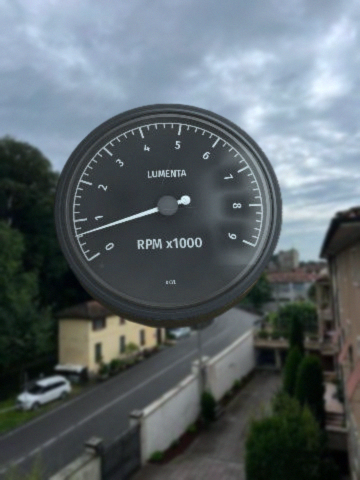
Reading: 600 (rpm)
